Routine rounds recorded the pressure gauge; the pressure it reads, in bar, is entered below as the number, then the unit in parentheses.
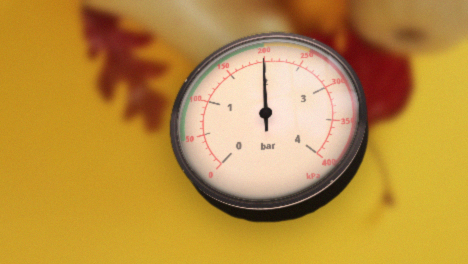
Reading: 2 (bar)
